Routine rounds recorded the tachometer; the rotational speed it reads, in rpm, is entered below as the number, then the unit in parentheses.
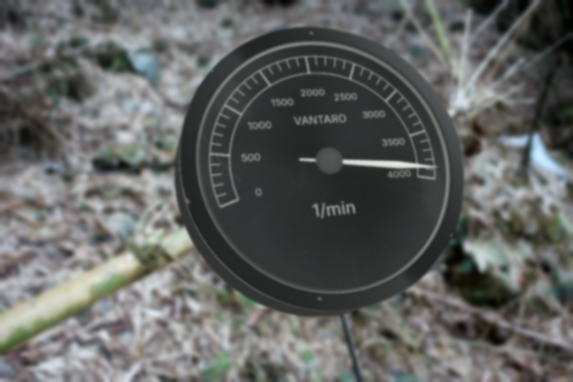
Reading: 3900 (rpm)
